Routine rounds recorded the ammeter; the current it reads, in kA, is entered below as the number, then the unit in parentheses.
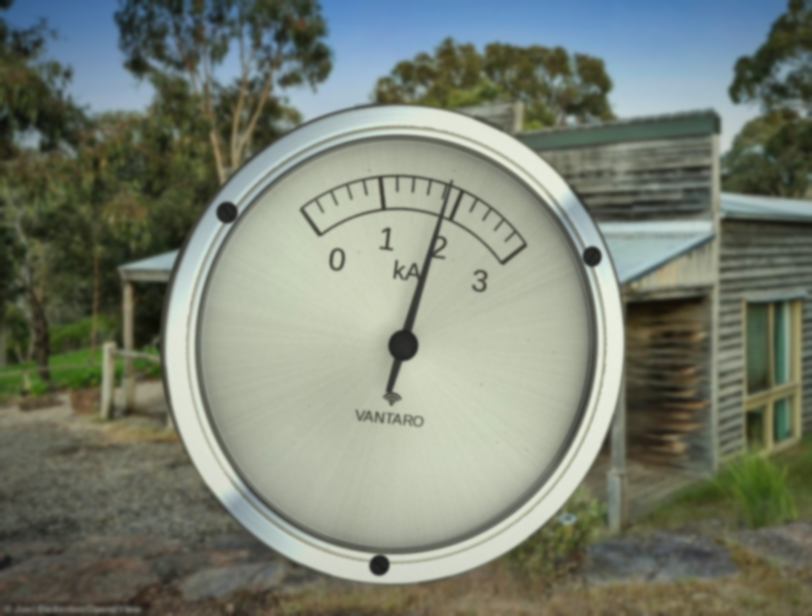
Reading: 1.8 (kA)
